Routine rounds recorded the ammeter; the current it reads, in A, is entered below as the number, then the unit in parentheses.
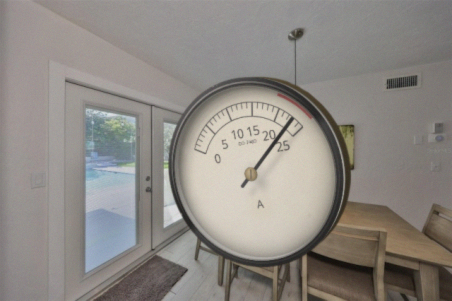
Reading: 23 (A)
